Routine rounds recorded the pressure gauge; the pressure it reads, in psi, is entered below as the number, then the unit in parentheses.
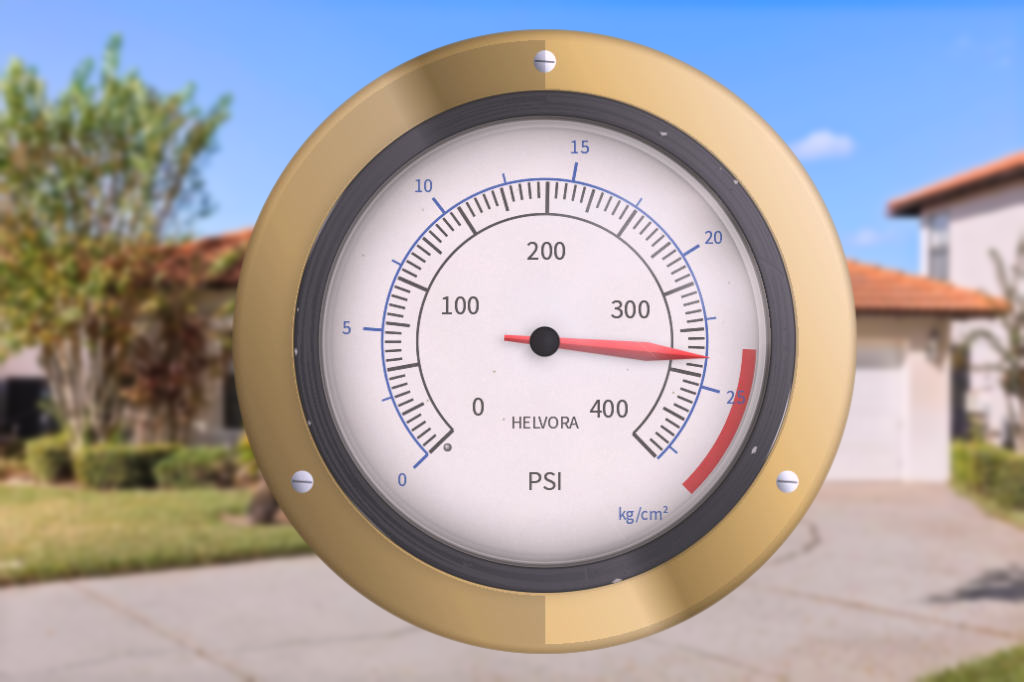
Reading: 340 (psi)
